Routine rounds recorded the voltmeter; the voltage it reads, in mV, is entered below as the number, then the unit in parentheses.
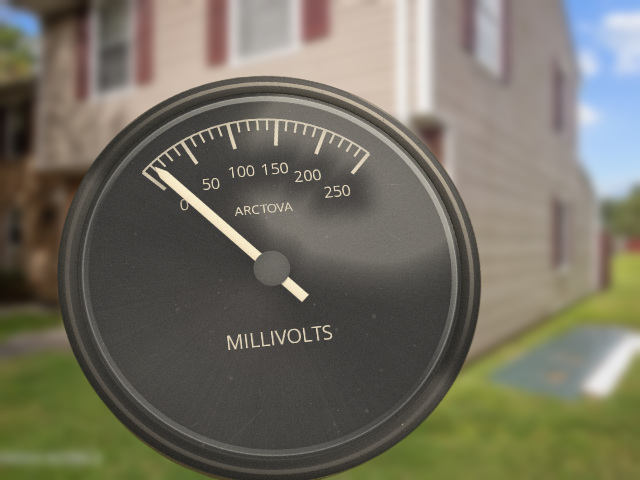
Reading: 10 (mV)
